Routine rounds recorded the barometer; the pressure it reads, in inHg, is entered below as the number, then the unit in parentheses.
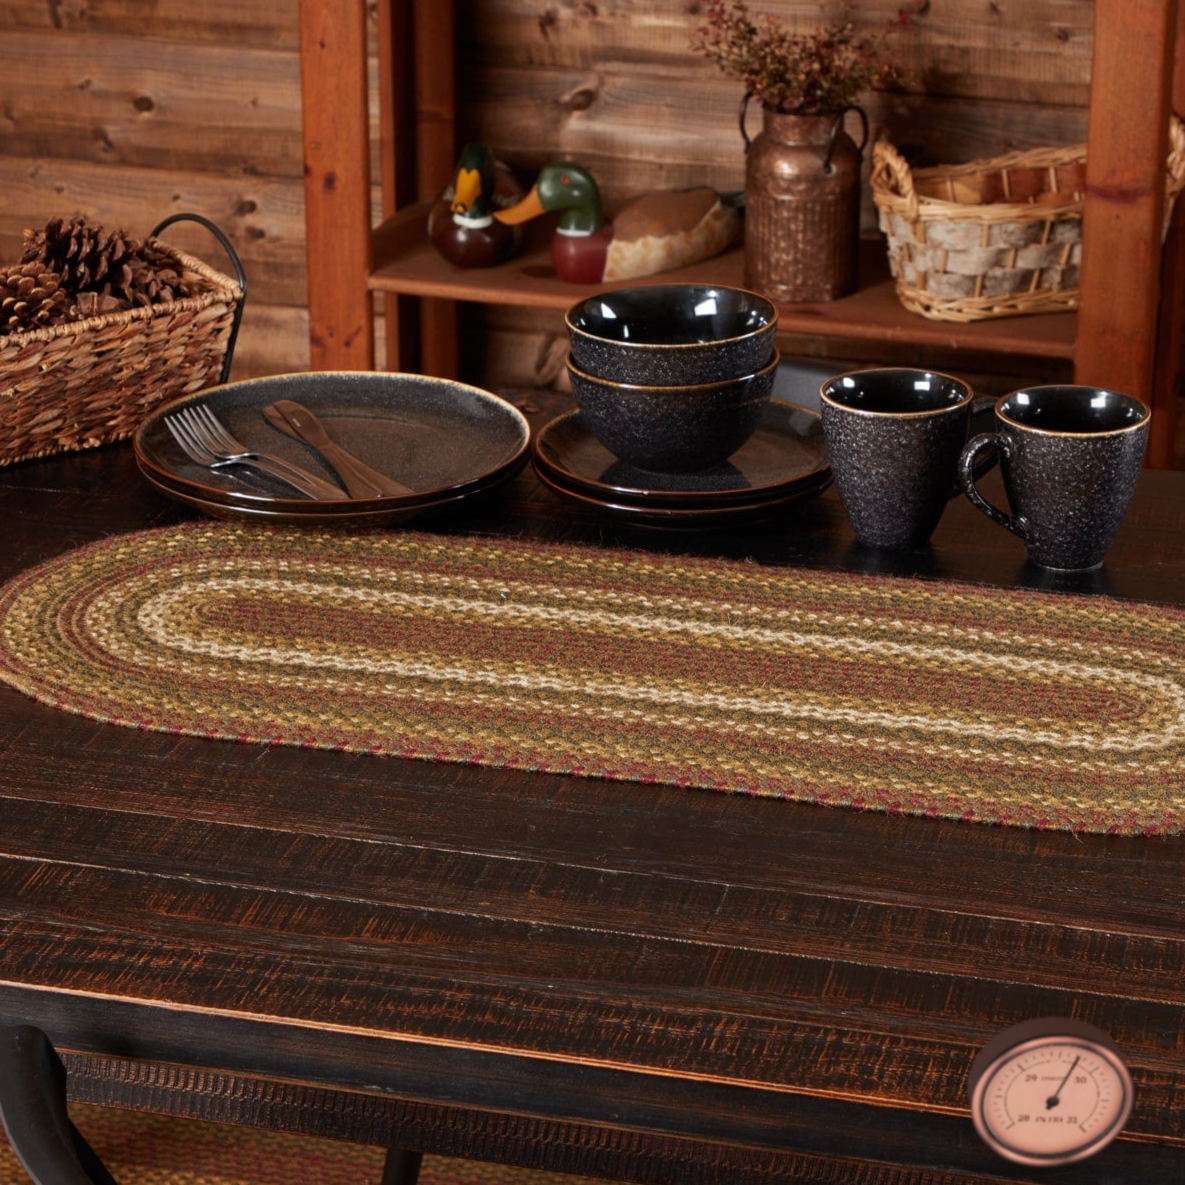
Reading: 29.7 (inHg)
